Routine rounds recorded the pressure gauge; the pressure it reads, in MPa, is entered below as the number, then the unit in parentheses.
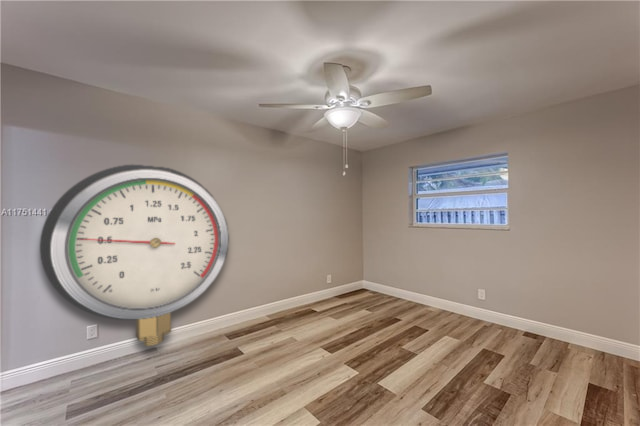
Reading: 0.5 (MPa)
